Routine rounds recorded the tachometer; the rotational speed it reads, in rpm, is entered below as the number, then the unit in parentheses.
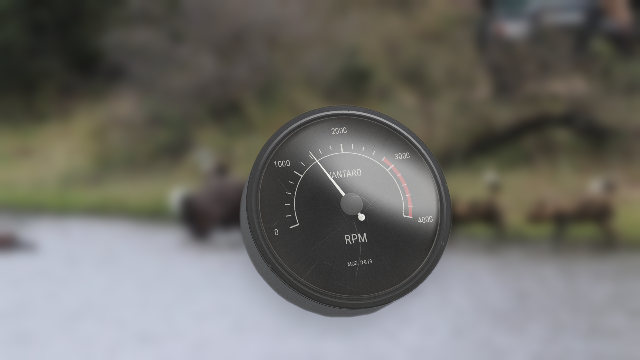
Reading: 1400 (rpm)
